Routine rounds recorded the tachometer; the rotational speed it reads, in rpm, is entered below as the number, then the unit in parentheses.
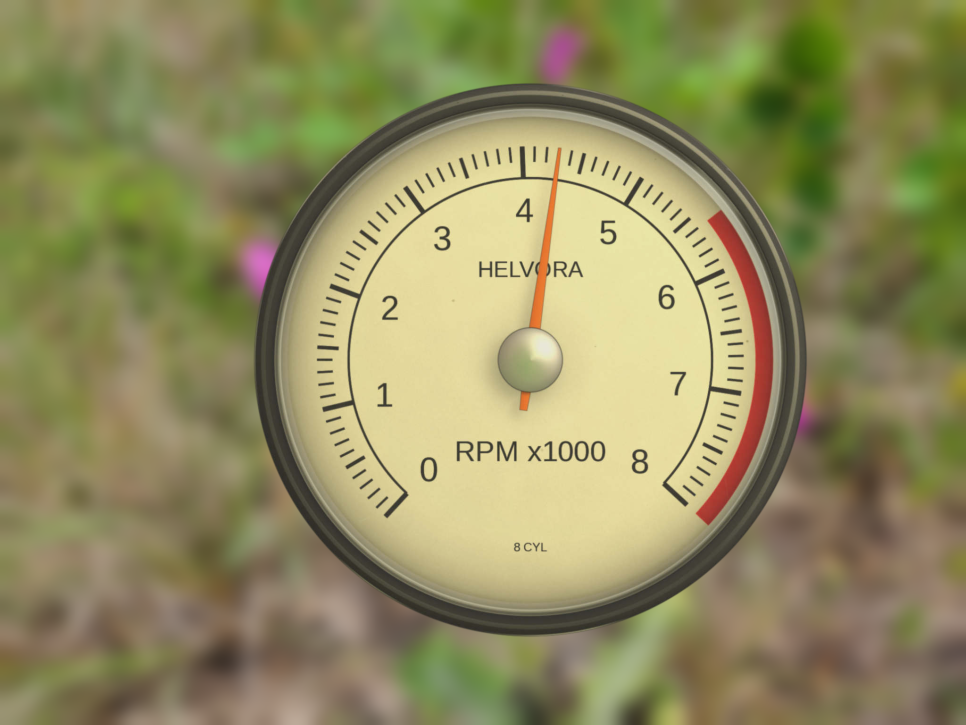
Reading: 4300 (rpm)
